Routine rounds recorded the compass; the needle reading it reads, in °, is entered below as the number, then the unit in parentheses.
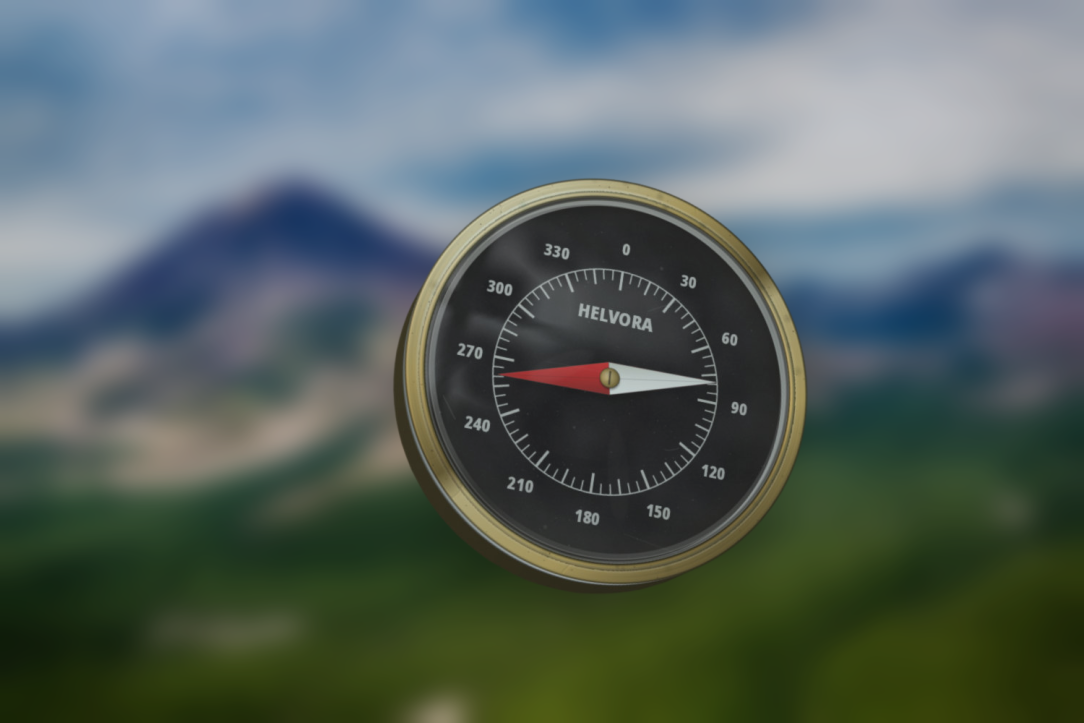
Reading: 260 (°)
